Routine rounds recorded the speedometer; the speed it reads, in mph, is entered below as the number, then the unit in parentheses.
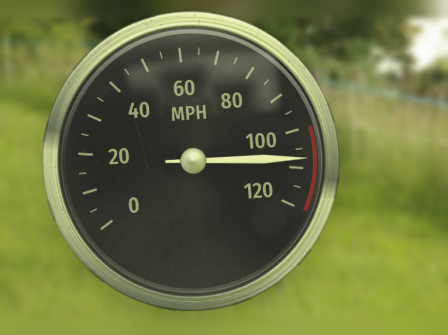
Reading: 107.5 (mph)
